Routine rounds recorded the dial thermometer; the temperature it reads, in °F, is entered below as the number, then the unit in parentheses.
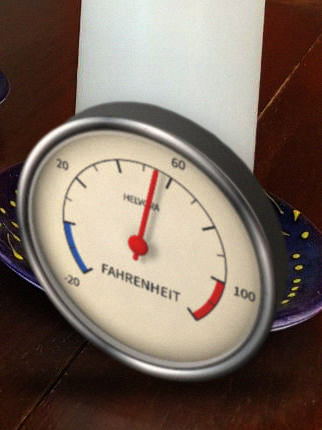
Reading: 55 (°F)
